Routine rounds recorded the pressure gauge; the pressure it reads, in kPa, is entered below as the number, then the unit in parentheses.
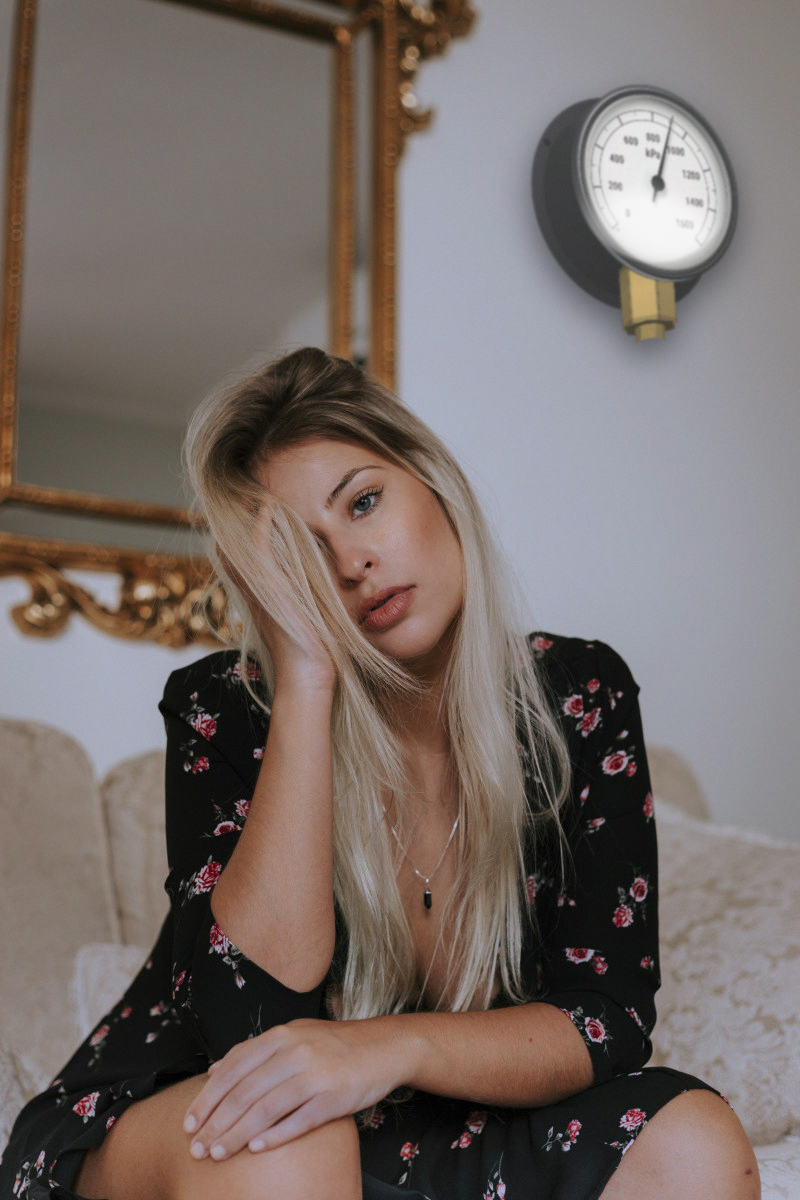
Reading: 900 (kPa)
